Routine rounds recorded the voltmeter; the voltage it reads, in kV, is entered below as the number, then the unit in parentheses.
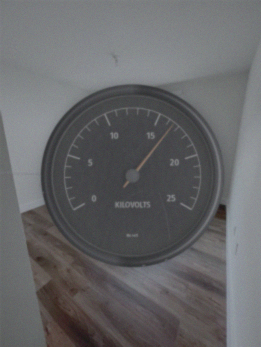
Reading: 16.5 (kV)
